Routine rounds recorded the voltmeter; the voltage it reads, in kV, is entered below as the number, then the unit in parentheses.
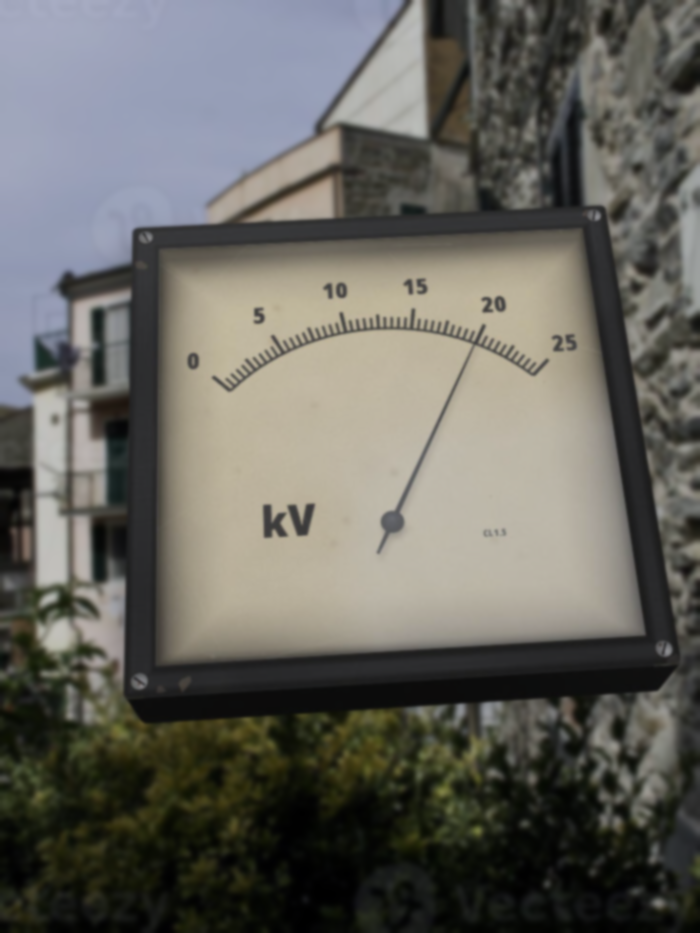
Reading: 20 (kV)
